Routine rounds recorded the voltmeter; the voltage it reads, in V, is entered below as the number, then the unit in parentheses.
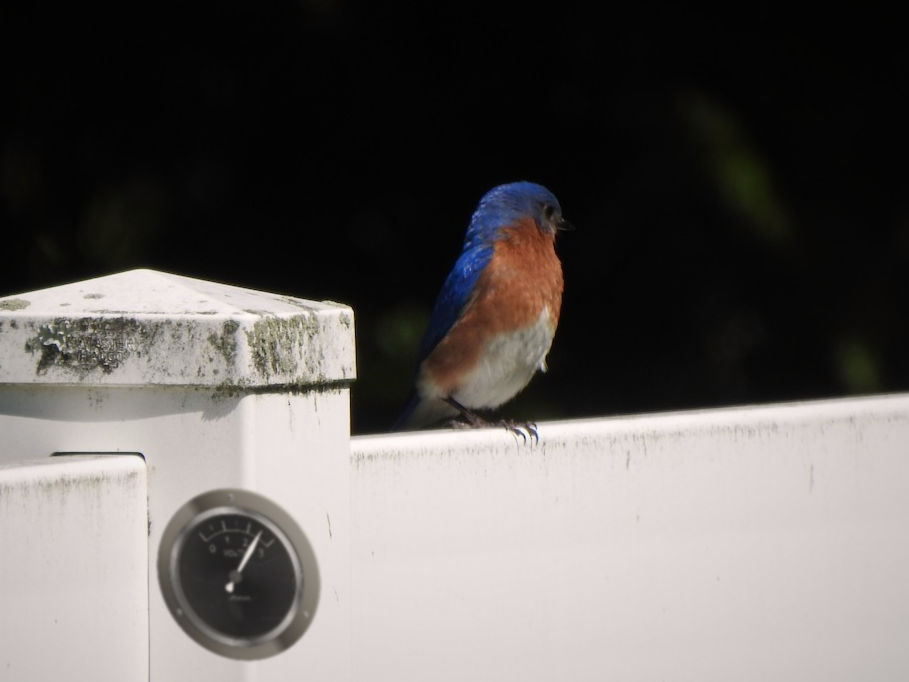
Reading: 2.5 (V)
